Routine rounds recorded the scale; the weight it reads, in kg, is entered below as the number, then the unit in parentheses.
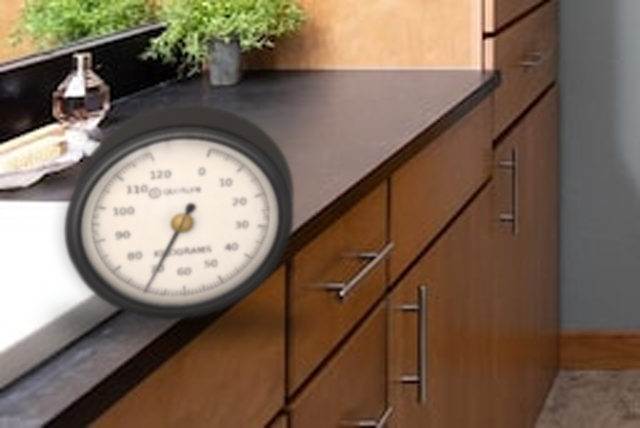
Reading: 70 (kg)
